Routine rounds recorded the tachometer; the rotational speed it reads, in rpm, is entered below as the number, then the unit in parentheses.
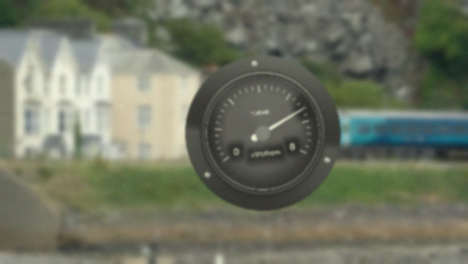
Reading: 4600 (rpm)
